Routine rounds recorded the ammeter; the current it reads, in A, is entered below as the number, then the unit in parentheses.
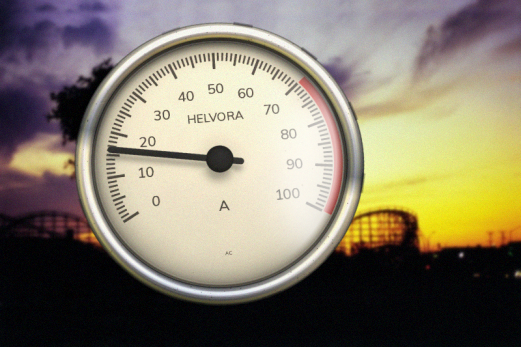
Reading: 16 (A)
